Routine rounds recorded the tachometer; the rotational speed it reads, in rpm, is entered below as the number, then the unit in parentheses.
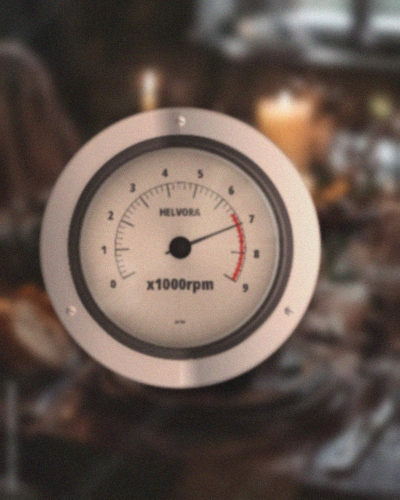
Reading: 7000 (rpm)
